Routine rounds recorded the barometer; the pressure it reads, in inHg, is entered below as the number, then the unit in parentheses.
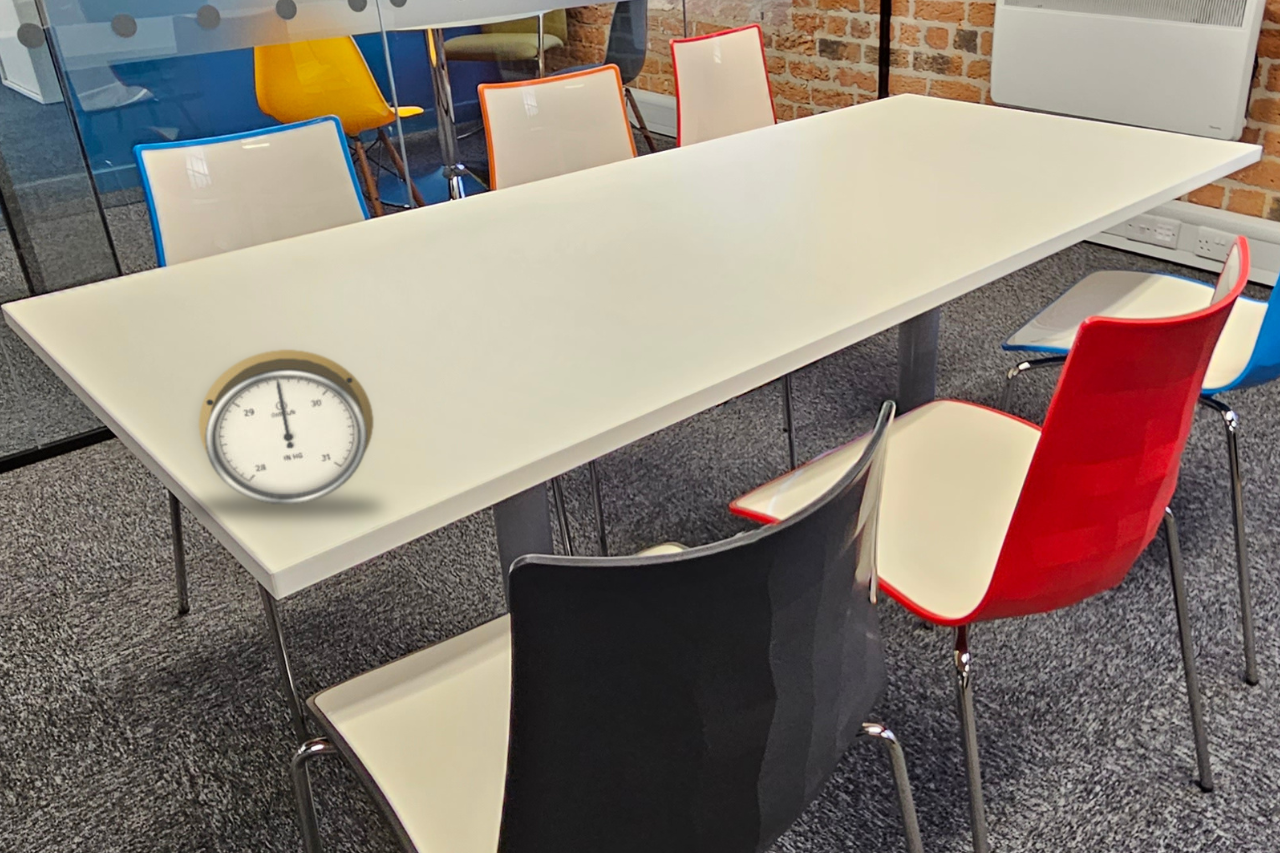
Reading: 29.5 (inHg)
